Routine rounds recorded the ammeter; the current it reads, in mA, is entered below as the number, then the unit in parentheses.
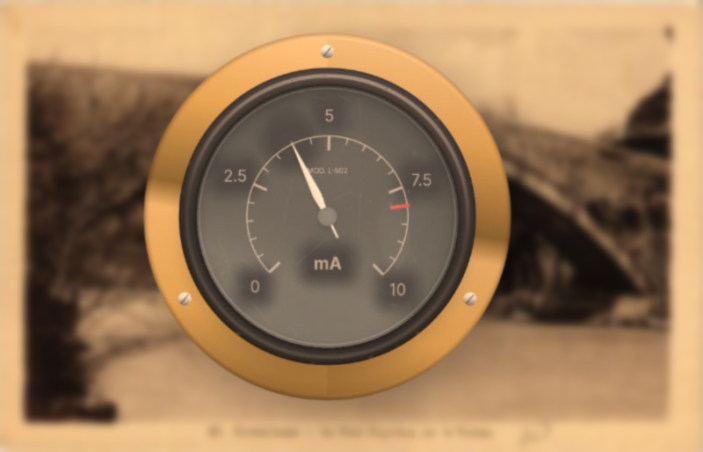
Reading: 4 (mA)
